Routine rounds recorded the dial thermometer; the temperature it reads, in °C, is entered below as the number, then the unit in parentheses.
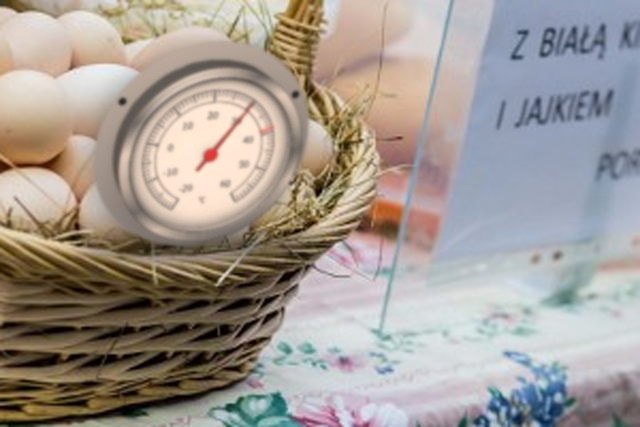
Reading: 30 (°C)
